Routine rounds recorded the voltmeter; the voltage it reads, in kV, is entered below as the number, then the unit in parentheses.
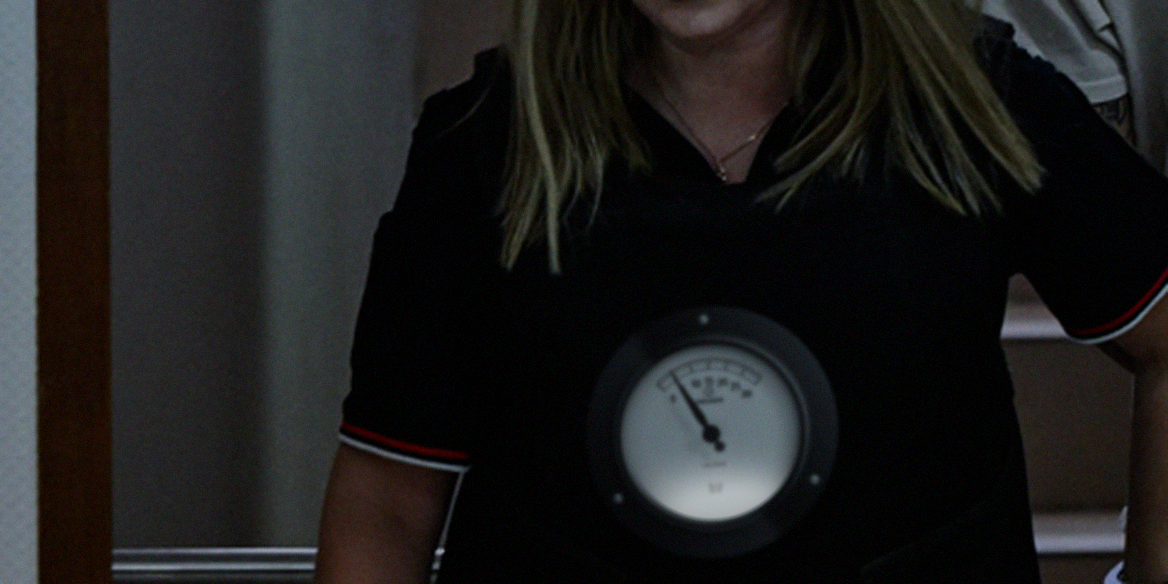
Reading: 5 (kV)
